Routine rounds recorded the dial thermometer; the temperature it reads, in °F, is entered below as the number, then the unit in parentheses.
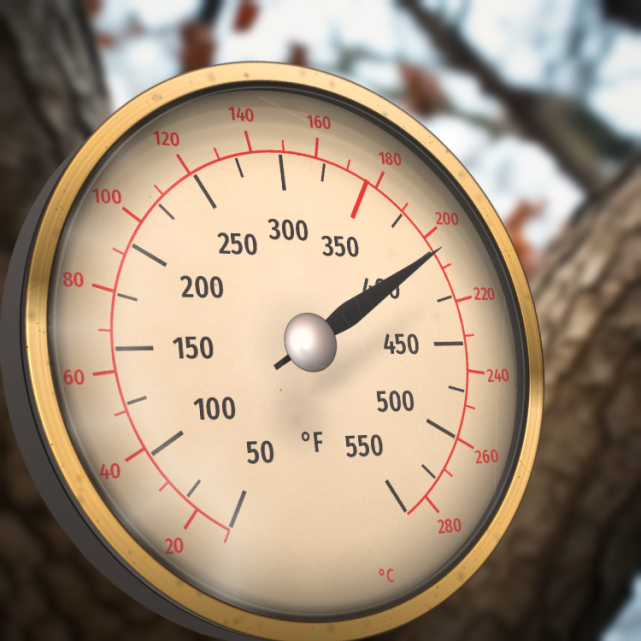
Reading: 400 (°F)
